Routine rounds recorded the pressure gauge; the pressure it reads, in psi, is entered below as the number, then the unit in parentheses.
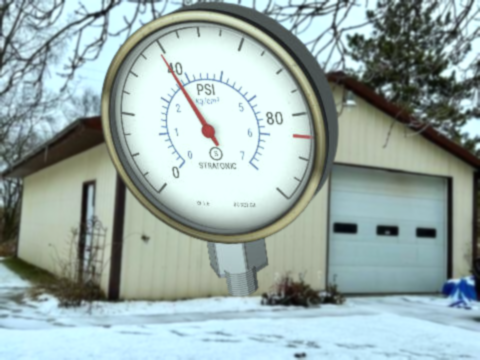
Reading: 40 (psi)
